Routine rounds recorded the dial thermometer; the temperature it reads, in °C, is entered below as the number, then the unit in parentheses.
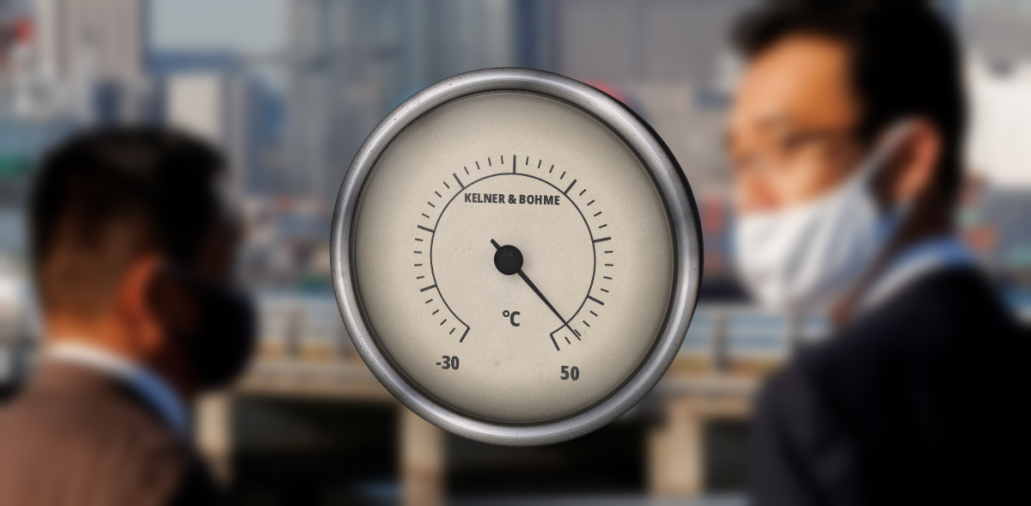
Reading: 46 (°C)
